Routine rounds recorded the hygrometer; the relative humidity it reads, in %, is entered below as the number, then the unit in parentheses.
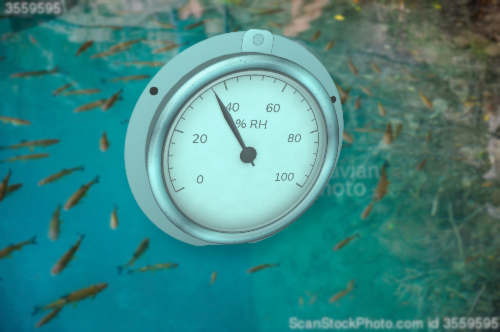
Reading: 36 (%)
